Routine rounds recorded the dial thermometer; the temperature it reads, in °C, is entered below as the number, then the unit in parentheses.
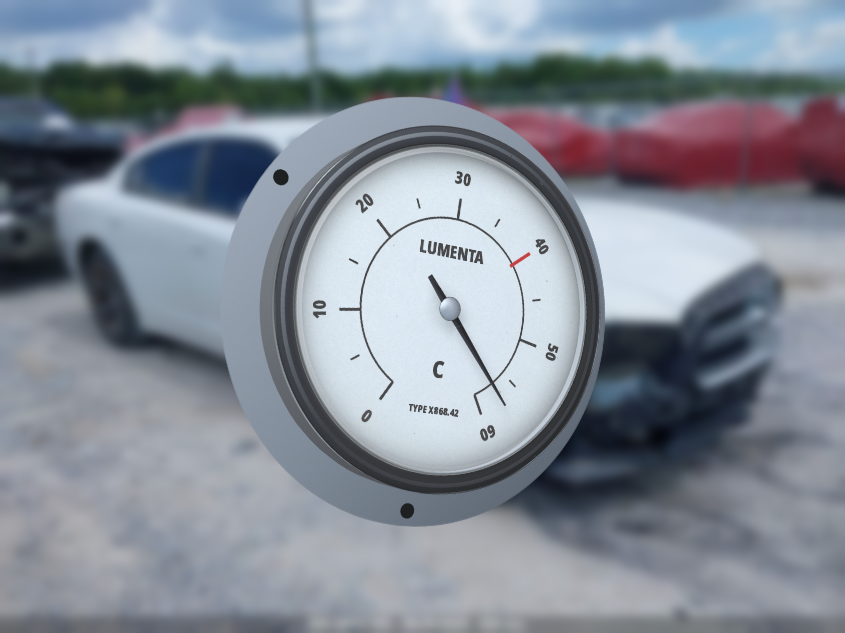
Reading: 57.5 (°C)
